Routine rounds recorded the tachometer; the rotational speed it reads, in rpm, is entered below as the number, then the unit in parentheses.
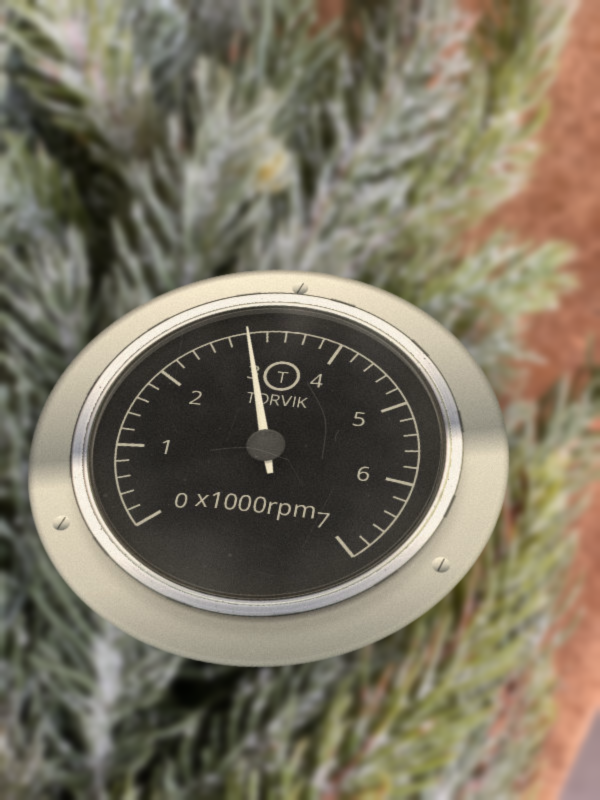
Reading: 3000 (rpm)
